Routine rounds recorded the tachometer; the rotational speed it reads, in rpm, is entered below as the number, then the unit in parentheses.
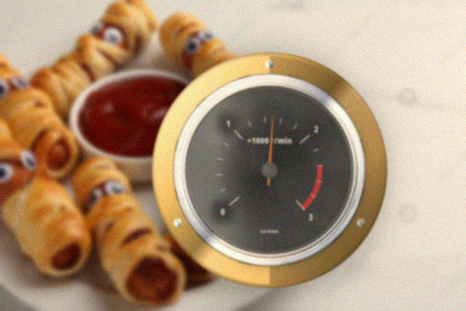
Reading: 1500 (rpm)
